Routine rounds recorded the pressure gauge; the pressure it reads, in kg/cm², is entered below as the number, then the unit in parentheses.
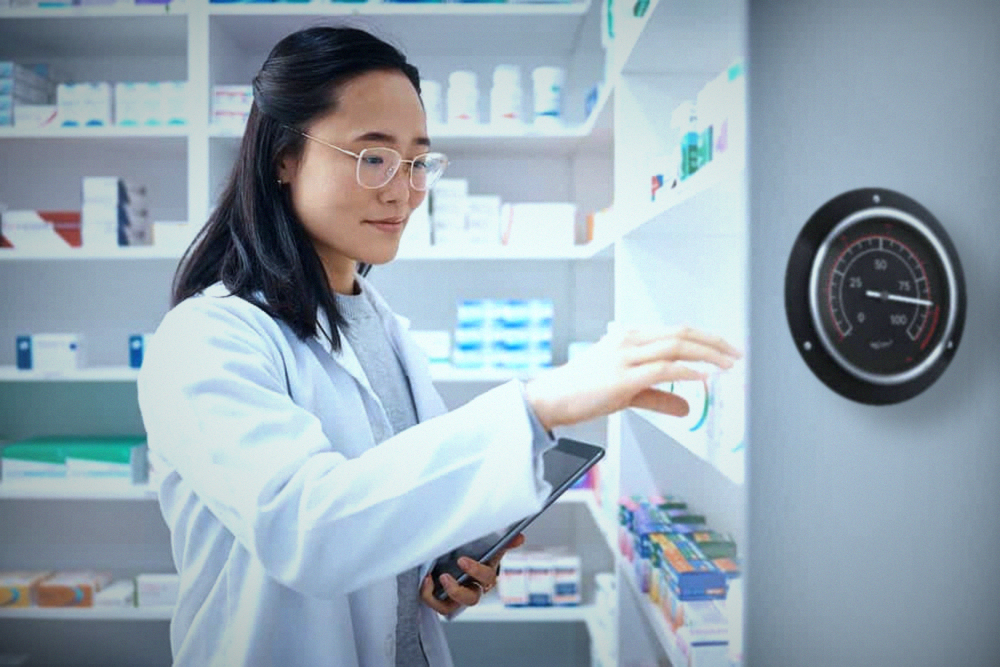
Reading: 85 (kg/cm²)
